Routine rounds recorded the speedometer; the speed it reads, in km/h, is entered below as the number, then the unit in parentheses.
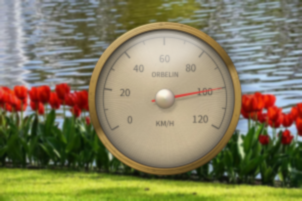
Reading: 100 (km/h)
